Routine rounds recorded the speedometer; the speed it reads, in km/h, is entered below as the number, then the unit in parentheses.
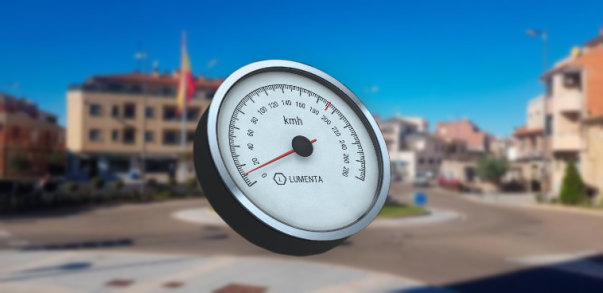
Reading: 10 (km/h)
